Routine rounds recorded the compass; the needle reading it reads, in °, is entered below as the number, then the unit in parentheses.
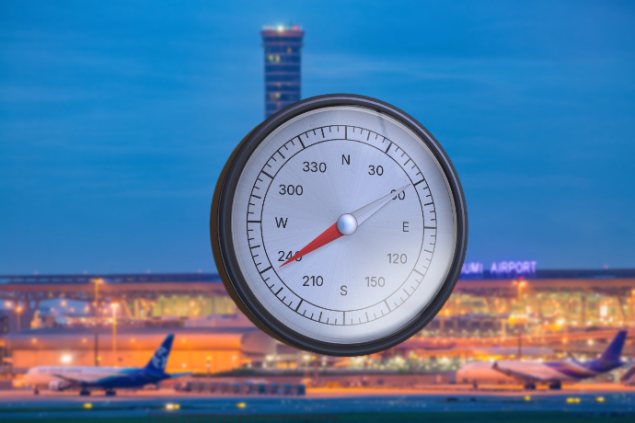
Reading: 237.5 (°)
